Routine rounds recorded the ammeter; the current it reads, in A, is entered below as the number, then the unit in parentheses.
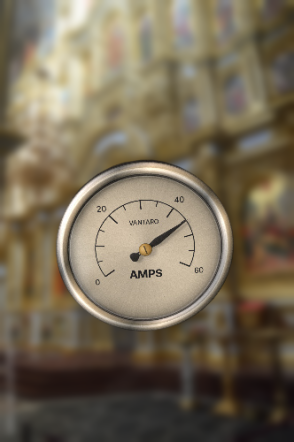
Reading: 45 (A)
